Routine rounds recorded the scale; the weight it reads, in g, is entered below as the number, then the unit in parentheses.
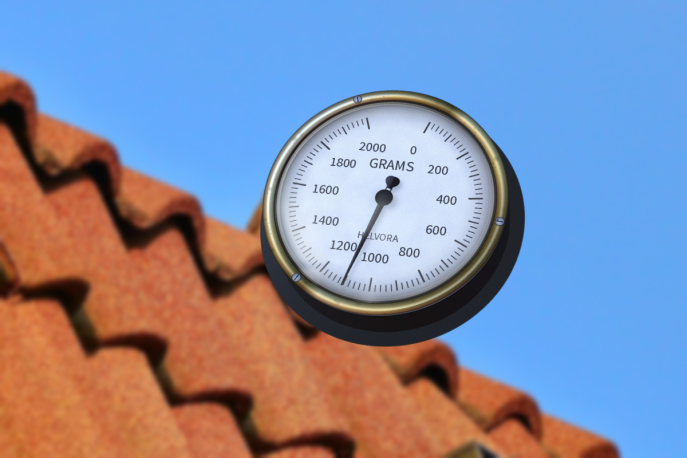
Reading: 1100 (g)
